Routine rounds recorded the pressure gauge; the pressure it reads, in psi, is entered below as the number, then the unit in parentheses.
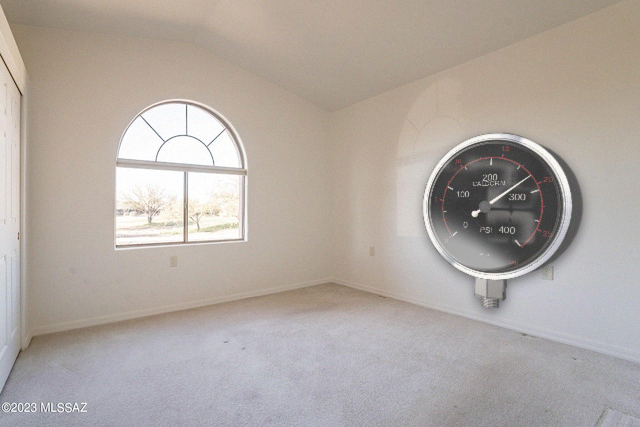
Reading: 275 (psi)
